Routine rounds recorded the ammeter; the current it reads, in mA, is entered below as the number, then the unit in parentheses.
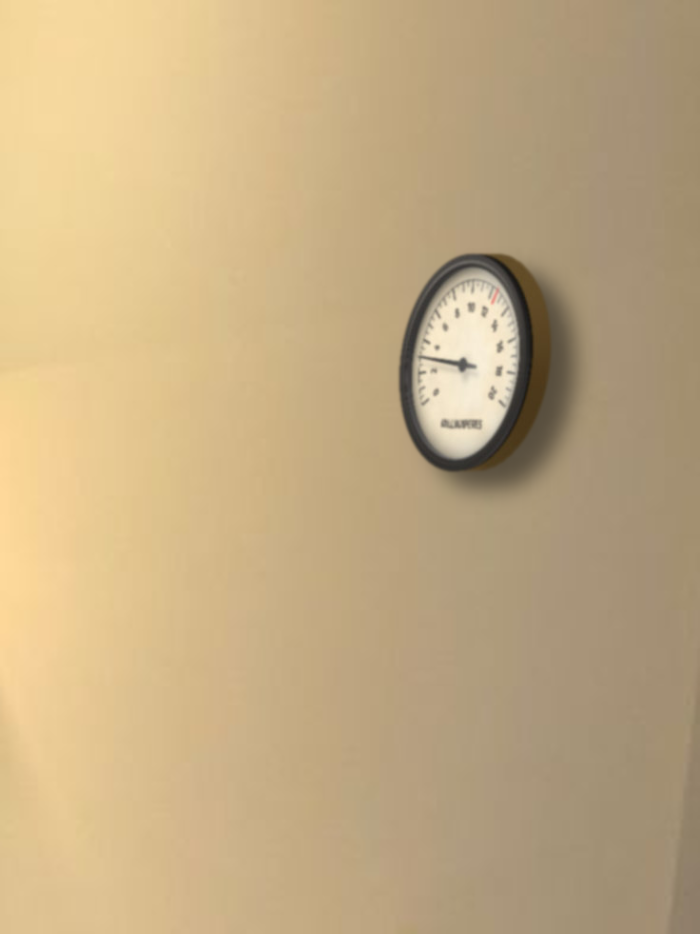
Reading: 3 (mA)
